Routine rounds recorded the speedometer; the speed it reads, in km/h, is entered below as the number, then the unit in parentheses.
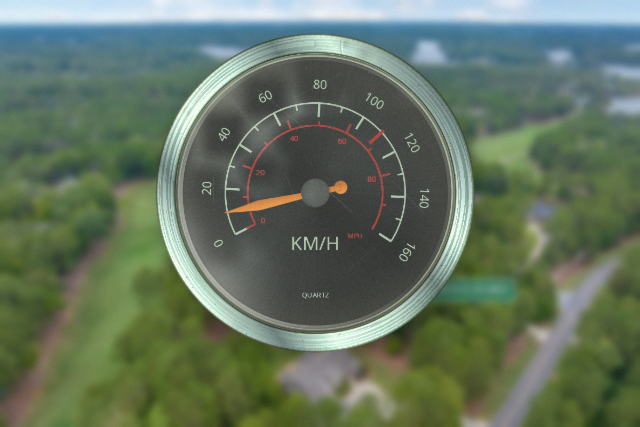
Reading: 10 (km/h)
